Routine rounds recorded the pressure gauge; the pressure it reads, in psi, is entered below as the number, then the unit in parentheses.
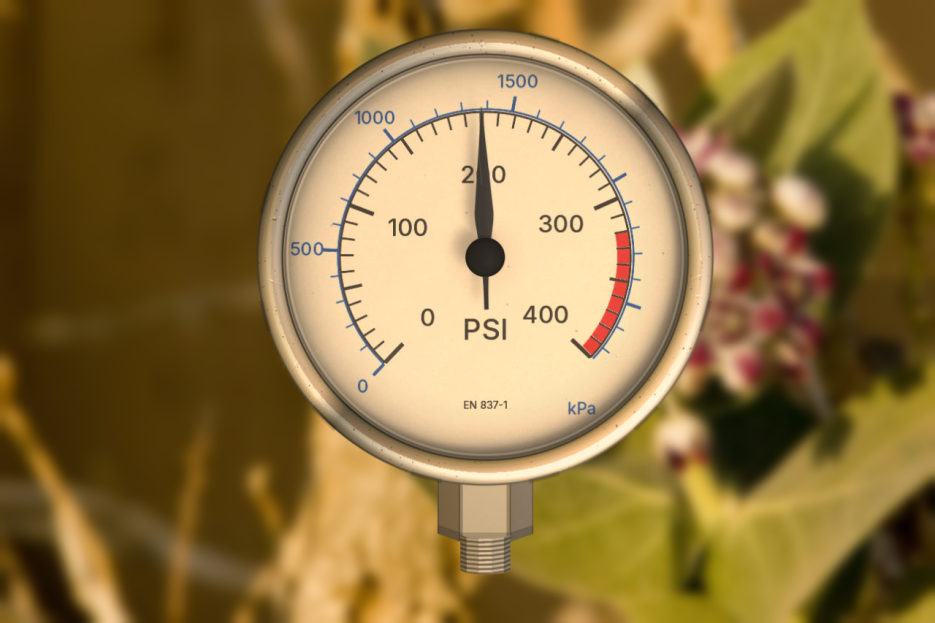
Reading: 200 (psi)
